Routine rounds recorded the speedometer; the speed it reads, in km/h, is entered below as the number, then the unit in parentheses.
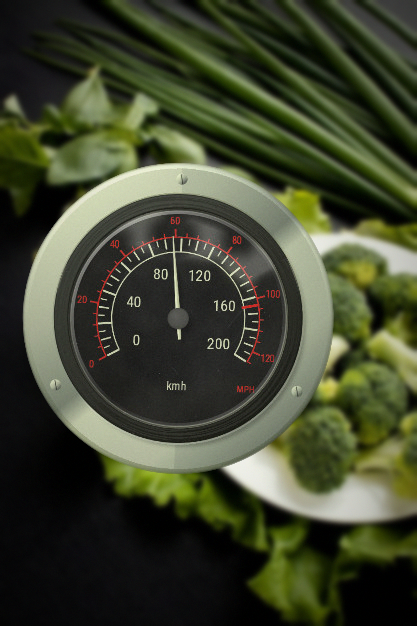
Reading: 95 (km/h)
